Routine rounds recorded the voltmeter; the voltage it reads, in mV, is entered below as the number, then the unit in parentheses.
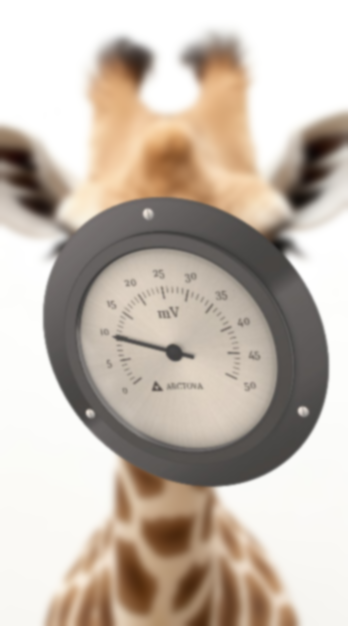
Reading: 10 (mV)
